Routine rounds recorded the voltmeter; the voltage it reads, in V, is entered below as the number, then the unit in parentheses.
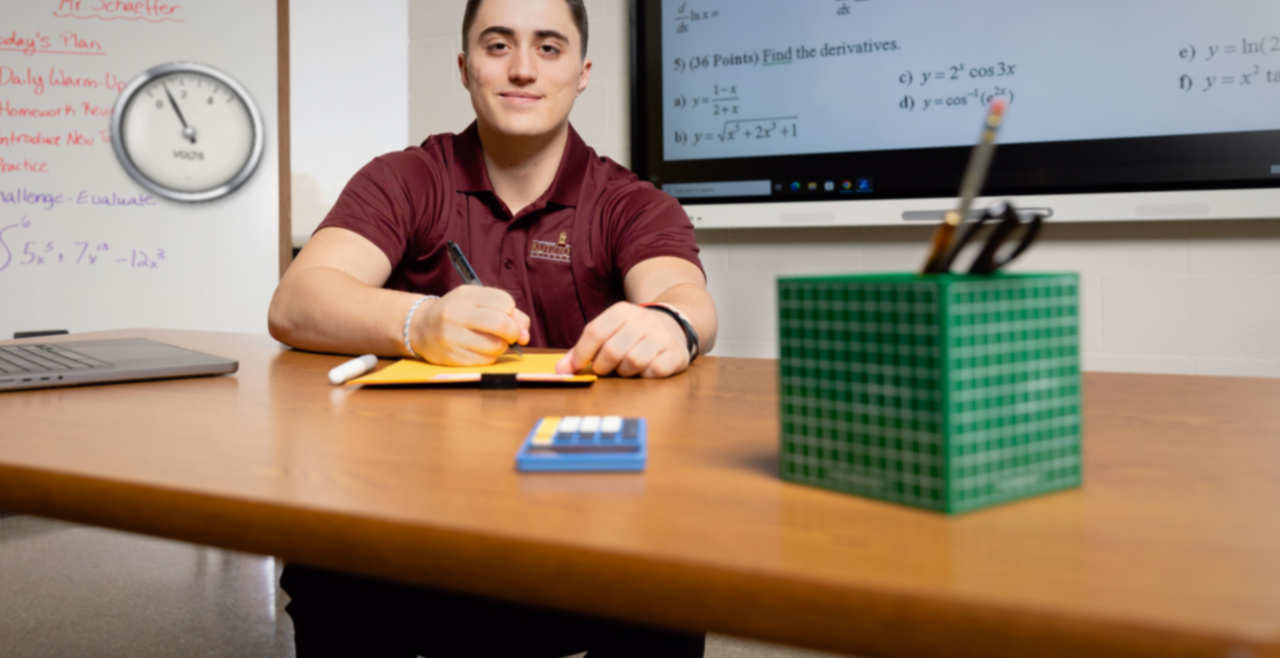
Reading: 1 (V)
